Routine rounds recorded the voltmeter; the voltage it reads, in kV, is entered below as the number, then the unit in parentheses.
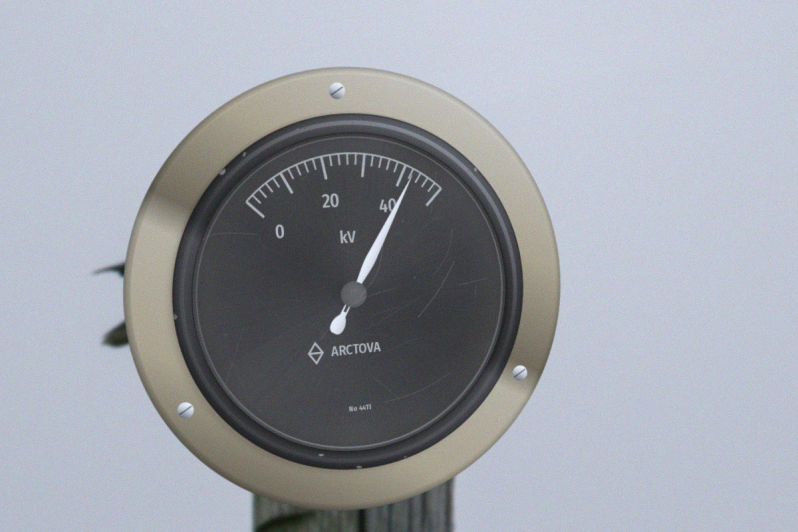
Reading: 42 (kV)
